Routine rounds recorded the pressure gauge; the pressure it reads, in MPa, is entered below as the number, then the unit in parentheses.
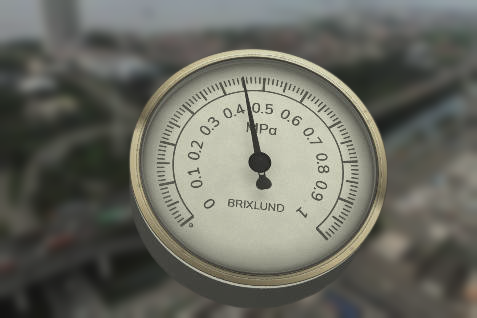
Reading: 0.45 (MPa)
